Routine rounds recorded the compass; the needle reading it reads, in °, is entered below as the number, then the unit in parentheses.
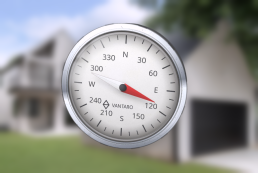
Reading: 110 (°)
